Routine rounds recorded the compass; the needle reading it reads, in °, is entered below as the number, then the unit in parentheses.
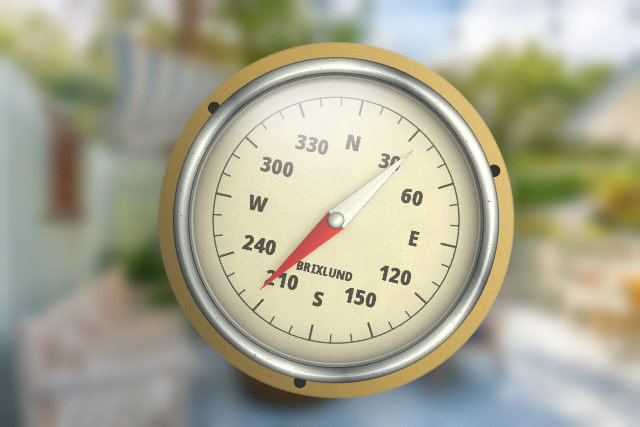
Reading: 215 (°)
